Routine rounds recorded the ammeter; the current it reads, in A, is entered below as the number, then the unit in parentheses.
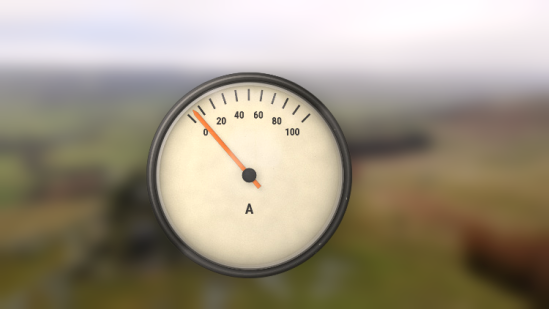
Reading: 5 (A)
